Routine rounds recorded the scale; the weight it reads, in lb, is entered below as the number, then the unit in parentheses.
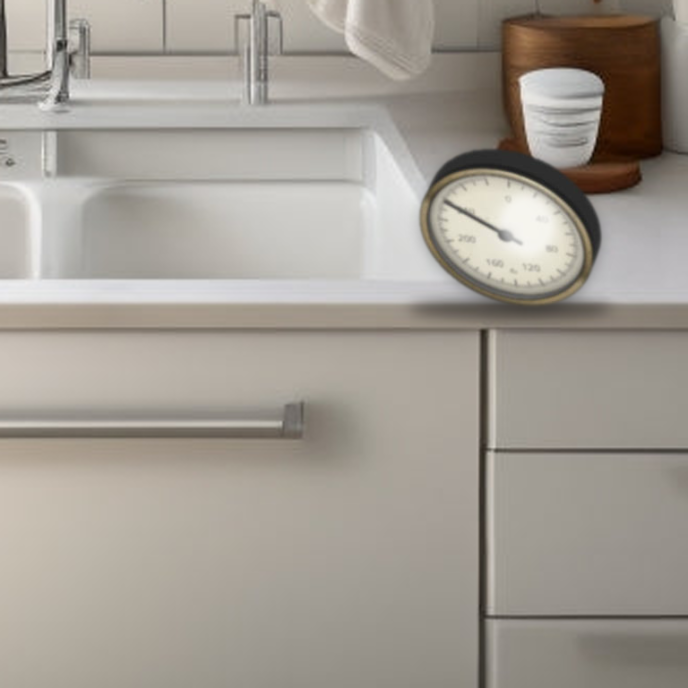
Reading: 240 (lb)
